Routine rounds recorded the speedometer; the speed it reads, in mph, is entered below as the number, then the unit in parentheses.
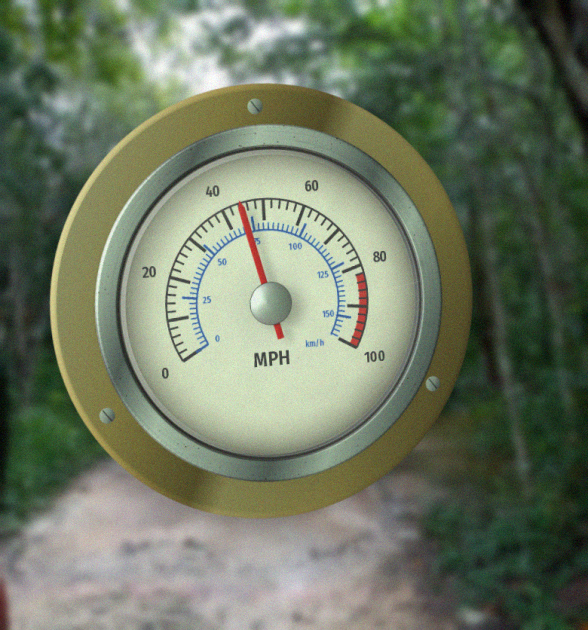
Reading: 44 (mph)
